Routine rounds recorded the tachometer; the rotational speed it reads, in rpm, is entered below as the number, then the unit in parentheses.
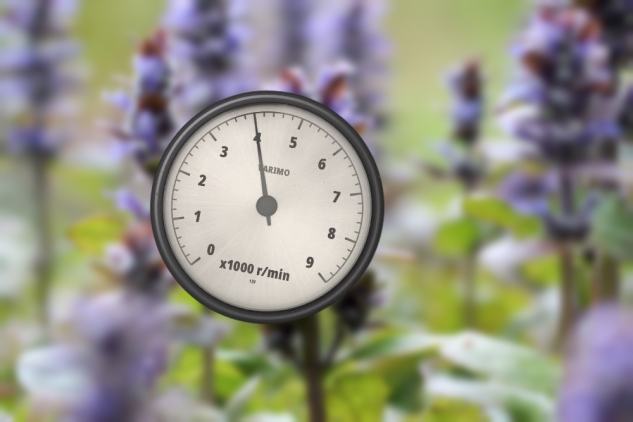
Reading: 4000 (rpm)
